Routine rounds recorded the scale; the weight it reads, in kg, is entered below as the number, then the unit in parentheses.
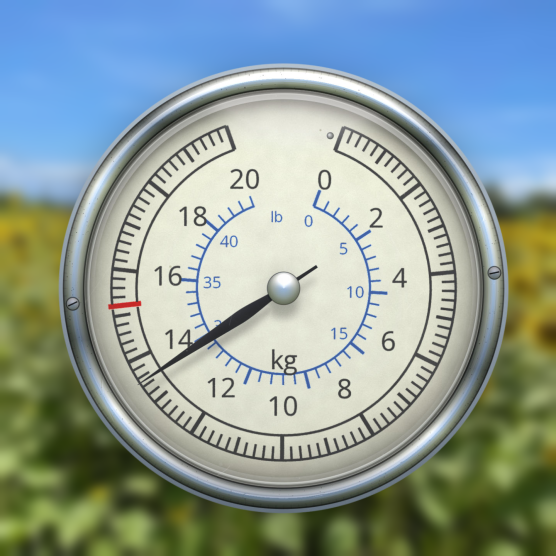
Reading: 13.5 (kg)
